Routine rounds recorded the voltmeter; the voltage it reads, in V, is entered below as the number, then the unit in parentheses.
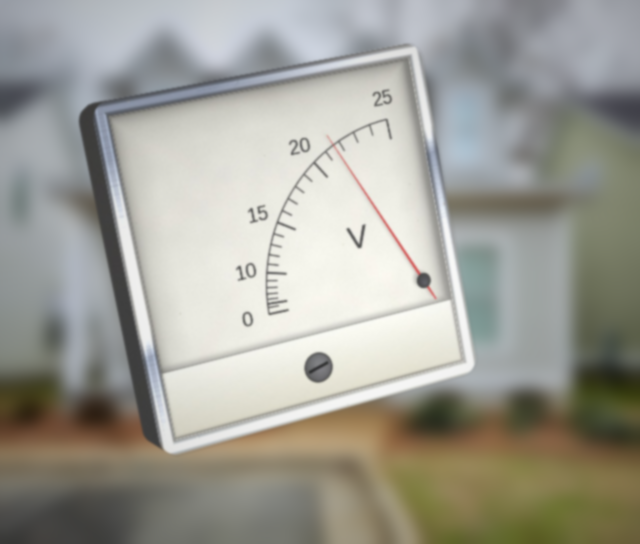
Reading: 21.5 (V)
